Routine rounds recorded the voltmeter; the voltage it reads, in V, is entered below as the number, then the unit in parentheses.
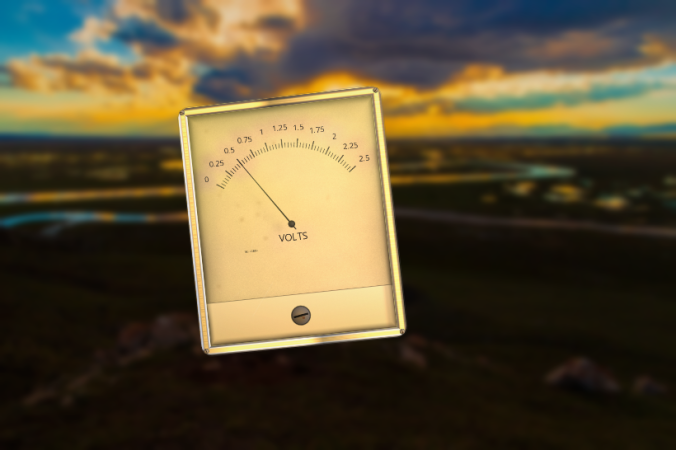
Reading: 0.5 (V)
